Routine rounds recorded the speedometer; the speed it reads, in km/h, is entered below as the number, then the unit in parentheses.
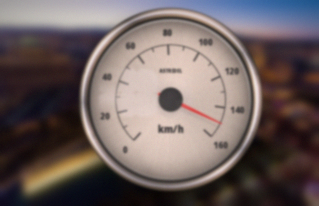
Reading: 150 (km/h)
